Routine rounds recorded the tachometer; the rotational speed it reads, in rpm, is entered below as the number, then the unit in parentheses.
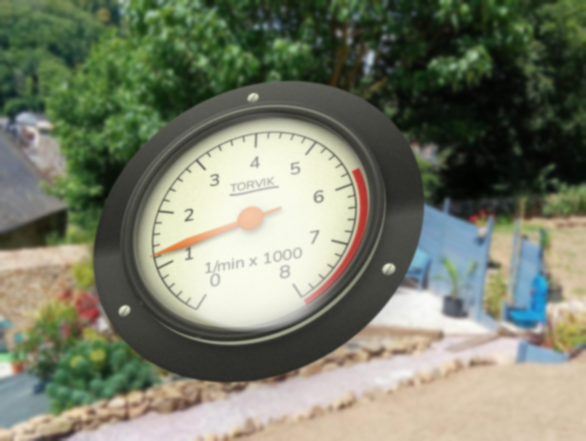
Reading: 1200 (rpm)
